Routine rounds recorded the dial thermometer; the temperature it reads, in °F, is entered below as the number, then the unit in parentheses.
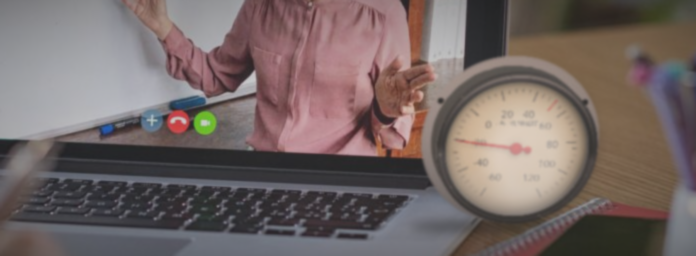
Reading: -20 (°F)
